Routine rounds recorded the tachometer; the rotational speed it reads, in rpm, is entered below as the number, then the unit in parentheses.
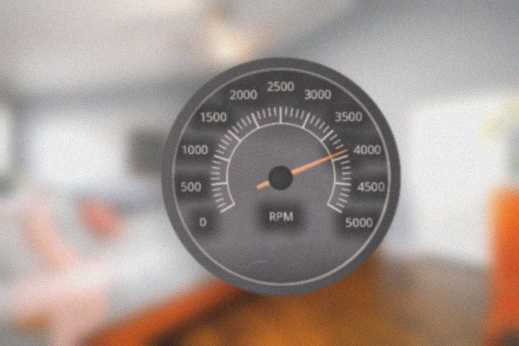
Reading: 3900 (rpm)
